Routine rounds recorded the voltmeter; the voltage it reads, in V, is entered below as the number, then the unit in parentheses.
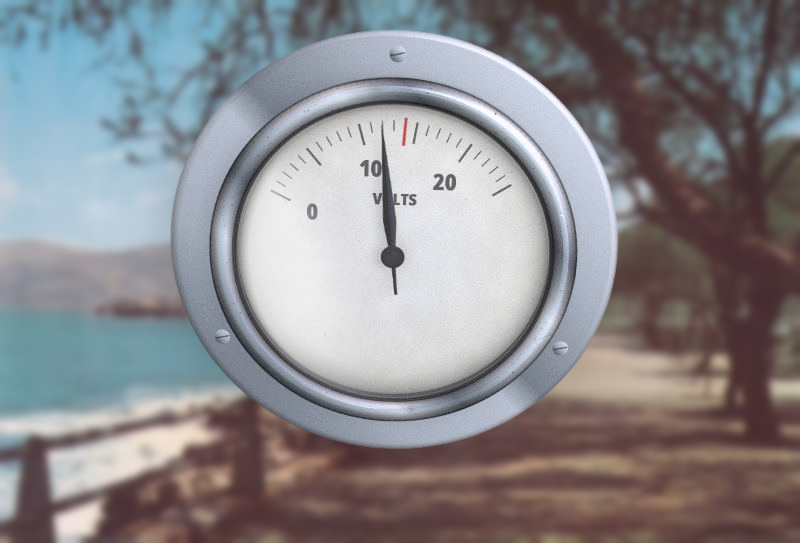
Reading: 12 (V)
